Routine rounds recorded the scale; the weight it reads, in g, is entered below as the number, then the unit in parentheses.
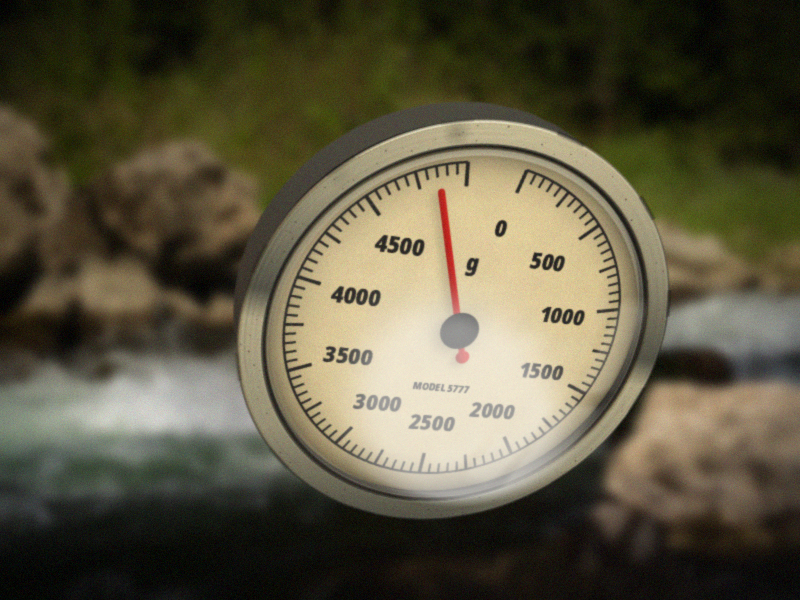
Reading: 4850 (g)
